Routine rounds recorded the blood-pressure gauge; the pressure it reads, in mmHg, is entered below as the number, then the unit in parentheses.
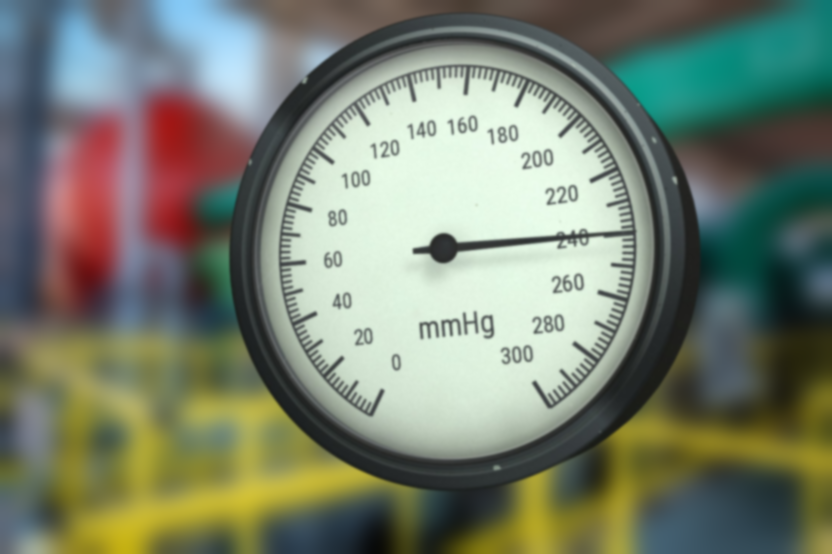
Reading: 240 (mmHg)
